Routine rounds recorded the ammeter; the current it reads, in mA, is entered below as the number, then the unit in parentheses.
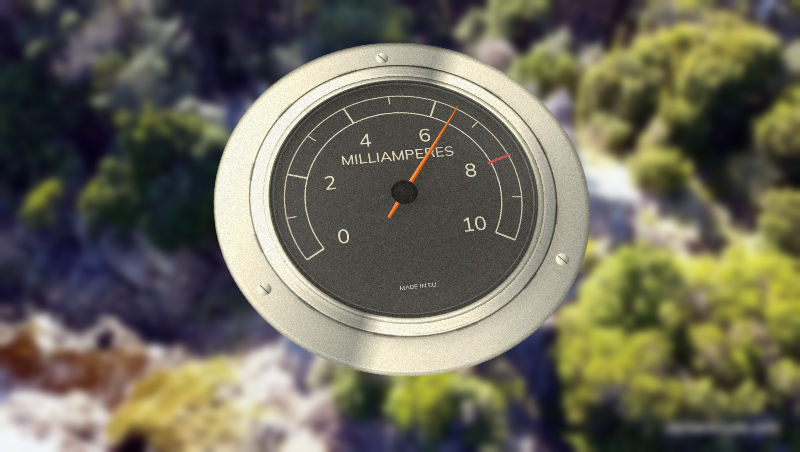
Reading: 6.5 (mA)
